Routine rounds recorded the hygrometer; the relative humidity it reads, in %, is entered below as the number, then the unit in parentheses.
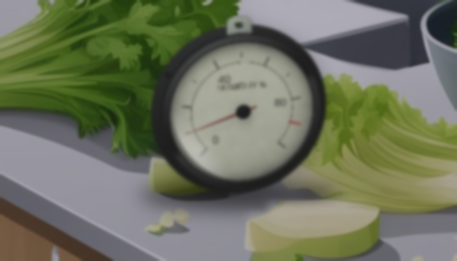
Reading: 10 (%)
